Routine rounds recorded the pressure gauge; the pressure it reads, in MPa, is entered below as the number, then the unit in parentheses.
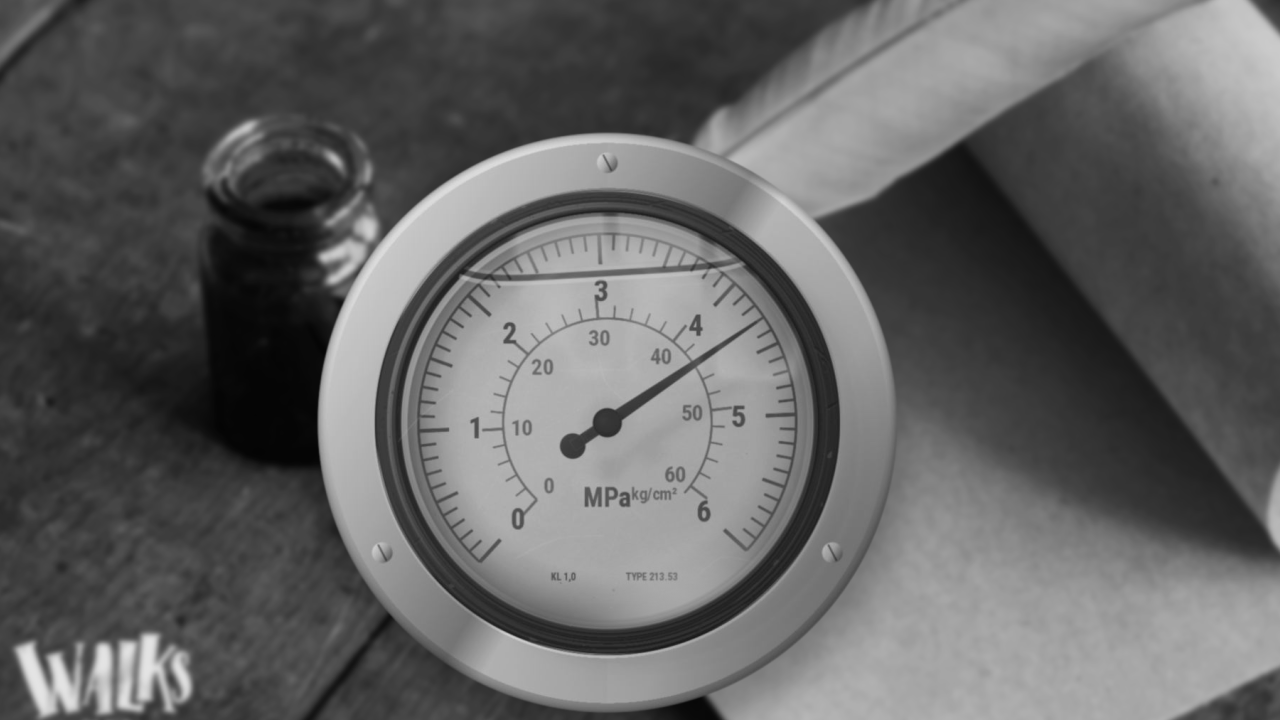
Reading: 4.3 (MPa)
